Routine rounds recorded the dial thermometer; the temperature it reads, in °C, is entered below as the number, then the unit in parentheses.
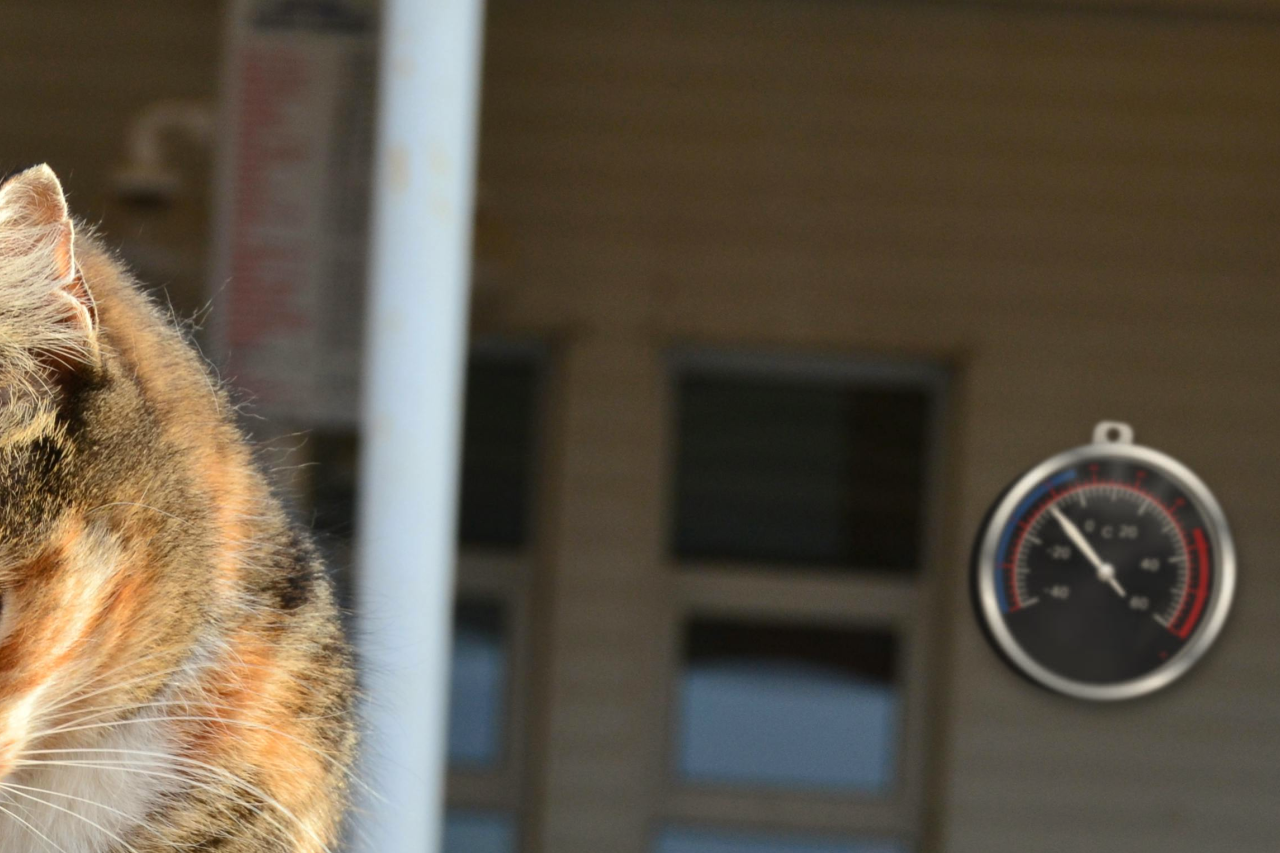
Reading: -10 (°C)
